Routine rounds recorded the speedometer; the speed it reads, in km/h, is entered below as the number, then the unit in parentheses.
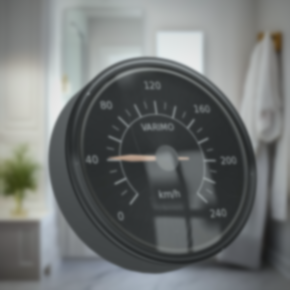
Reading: 40 (km/h)
